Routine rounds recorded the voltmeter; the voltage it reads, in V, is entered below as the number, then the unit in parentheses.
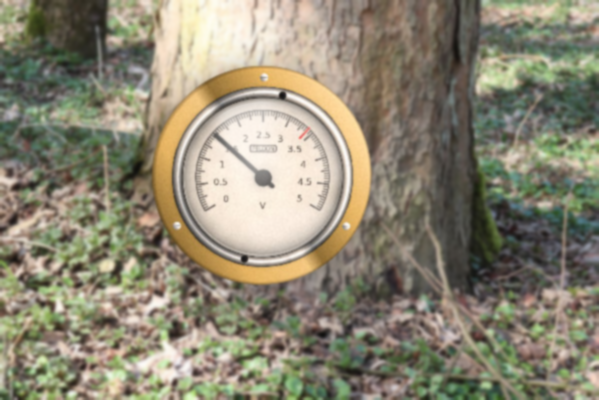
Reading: 1.5 (V)
